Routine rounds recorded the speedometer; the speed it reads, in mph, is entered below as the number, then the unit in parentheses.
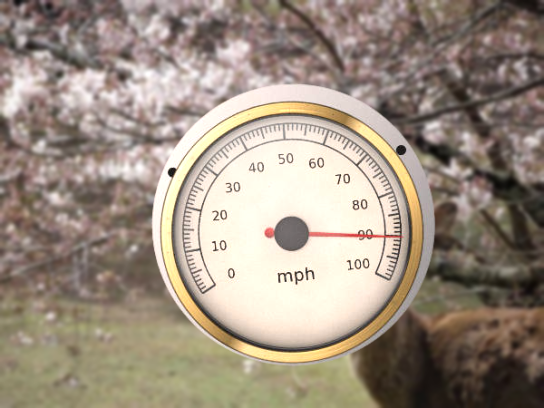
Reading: 90 (mph)
